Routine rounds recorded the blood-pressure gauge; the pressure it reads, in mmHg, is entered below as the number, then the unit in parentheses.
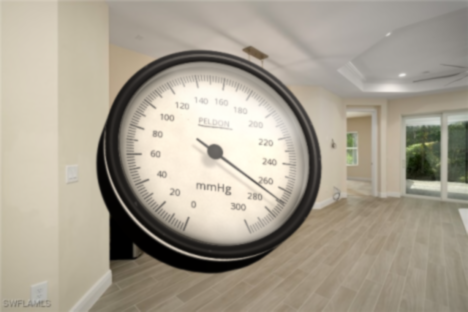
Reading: 270 (mmHg)
